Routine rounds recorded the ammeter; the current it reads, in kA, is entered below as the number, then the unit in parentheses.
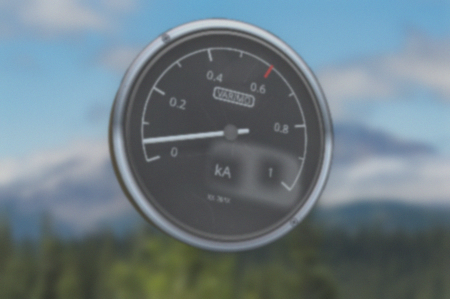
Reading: 0.05 (kA)
